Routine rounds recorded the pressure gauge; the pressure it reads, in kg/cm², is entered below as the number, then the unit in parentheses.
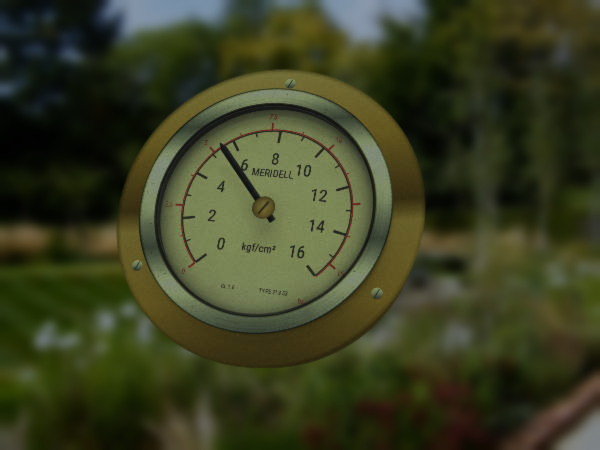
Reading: 5.5 (kg/cm²)
